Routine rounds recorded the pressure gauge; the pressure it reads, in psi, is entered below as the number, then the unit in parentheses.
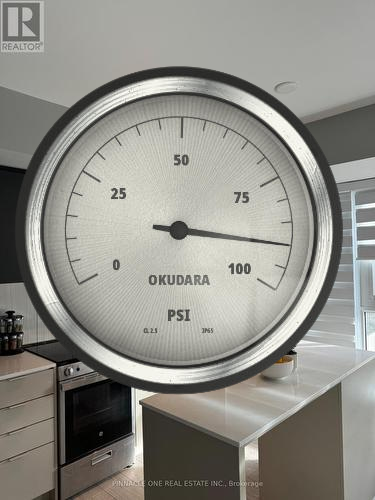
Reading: 90 (psi)
